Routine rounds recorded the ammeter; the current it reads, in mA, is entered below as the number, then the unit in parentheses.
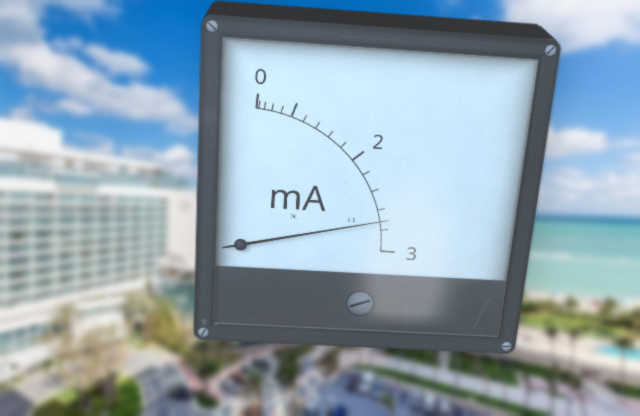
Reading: 2.7 (mA)
